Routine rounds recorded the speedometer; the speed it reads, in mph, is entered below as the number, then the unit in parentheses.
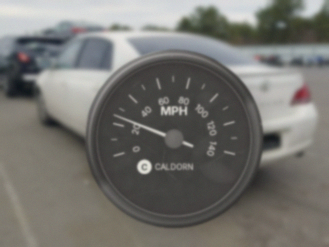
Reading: 25 (mph)
